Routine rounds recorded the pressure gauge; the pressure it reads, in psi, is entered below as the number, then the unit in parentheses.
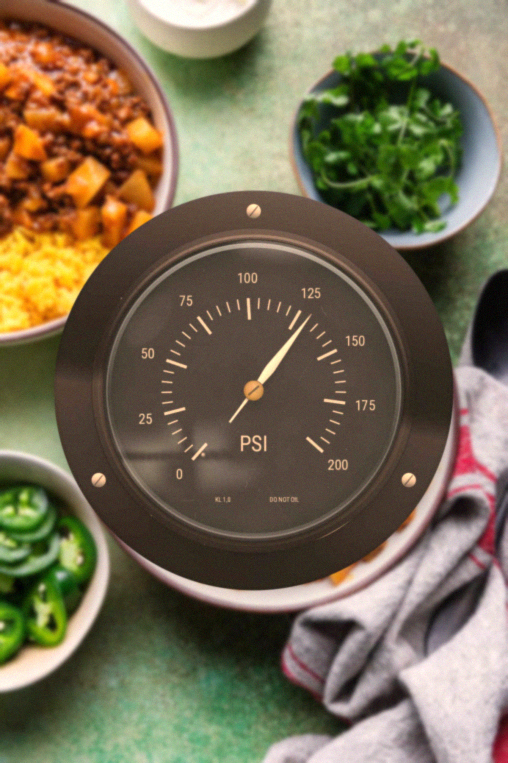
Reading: 130 (psi)
